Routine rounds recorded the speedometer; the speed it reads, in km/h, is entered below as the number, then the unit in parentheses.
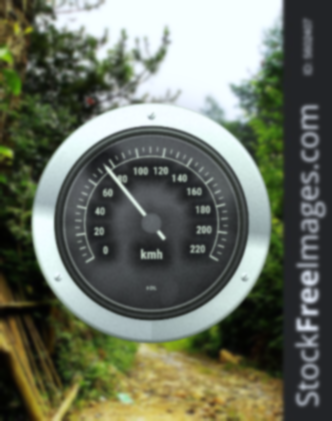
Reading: 75 (km/h)
